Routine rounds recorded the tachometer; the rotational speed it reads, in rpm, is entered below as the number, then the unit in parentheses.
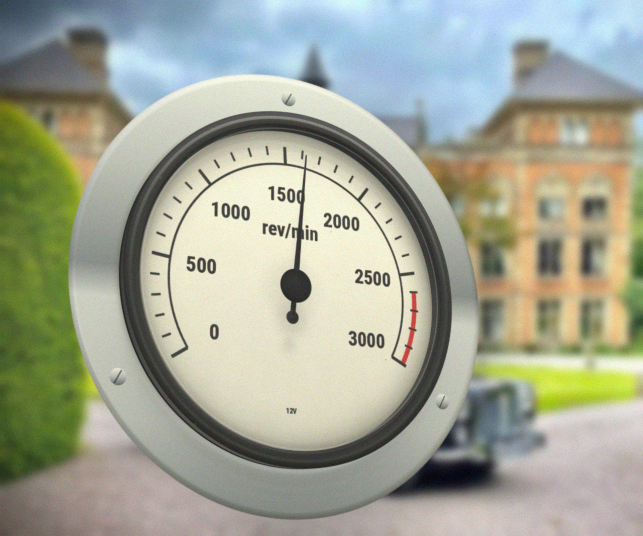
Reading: 1600 (rpm)
